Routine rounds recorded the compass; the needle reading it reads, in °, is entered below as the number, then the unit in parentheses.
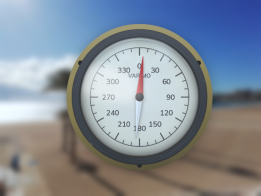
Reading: 5 (°)
